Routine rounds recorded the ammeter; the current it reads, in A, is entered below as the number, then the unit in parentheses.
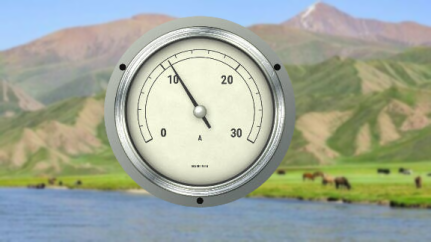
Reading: 11 (A)
